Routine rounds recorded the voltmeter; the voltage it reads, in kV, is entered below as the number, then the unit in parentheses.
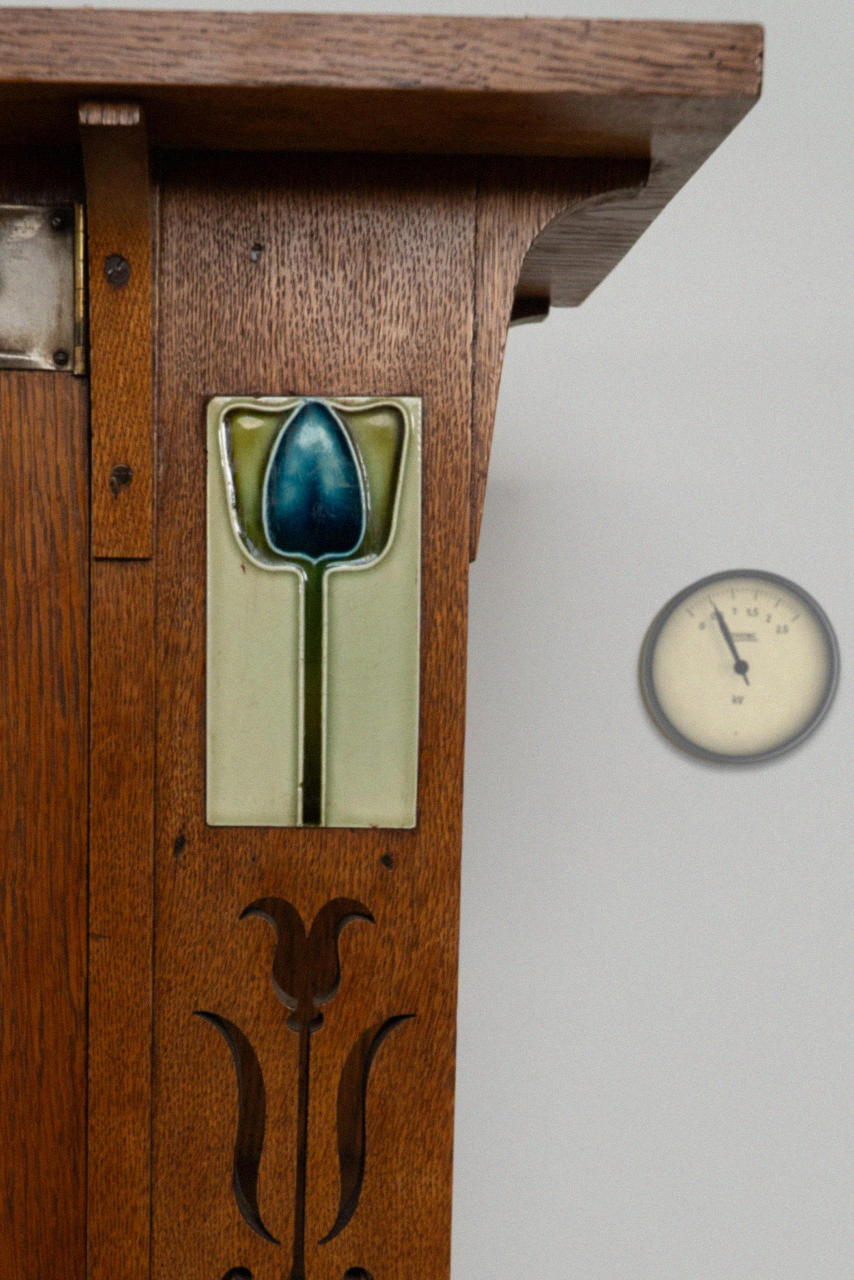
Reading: 0.5 (kV)
